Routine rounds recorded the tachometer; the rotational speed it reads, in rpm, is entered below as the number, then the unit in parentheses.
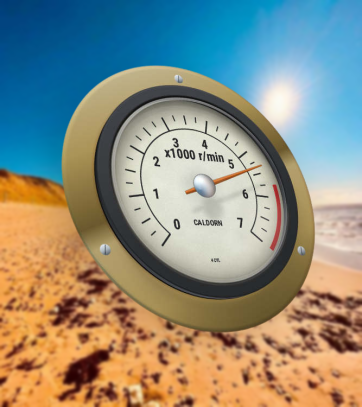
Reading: 5375 (rpm)
